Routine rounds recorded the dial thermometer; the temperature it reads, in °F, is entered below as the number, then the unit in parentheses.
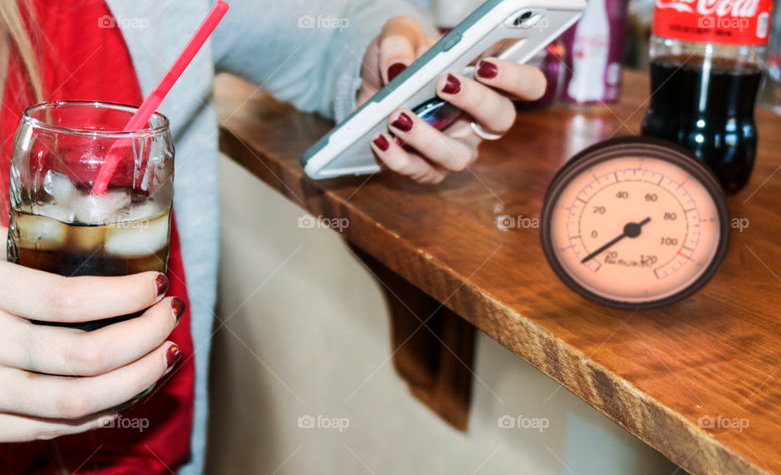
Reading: -12 (°F)
